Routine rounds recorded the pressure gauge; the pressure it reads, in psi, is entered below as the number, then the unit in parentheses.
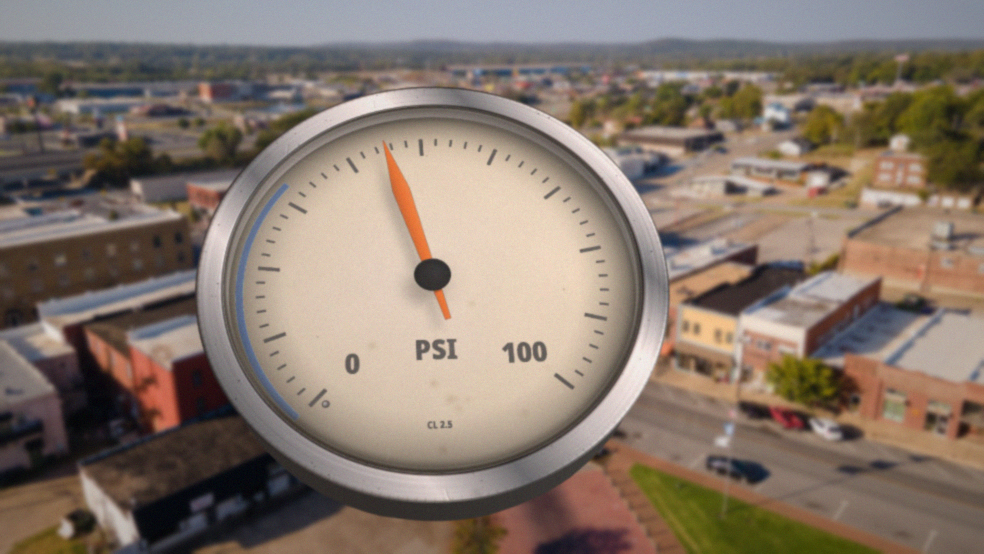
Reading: 45 (psi)
